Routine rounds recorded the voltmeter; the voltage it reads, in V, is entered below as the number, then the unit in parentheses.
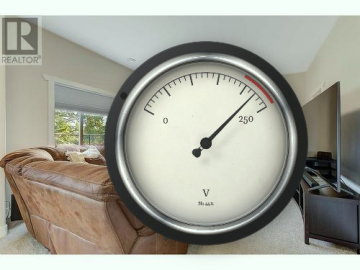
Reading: 220 (V)
